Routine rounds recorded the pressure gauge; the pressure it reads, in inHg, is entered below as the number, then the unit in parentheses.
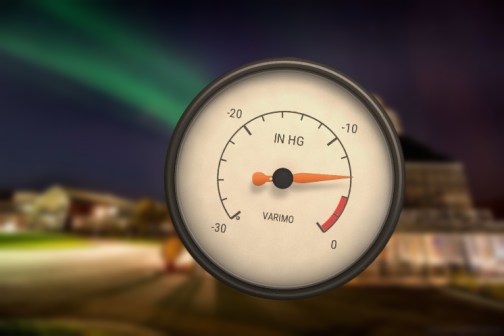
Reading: -6 (inHg)
